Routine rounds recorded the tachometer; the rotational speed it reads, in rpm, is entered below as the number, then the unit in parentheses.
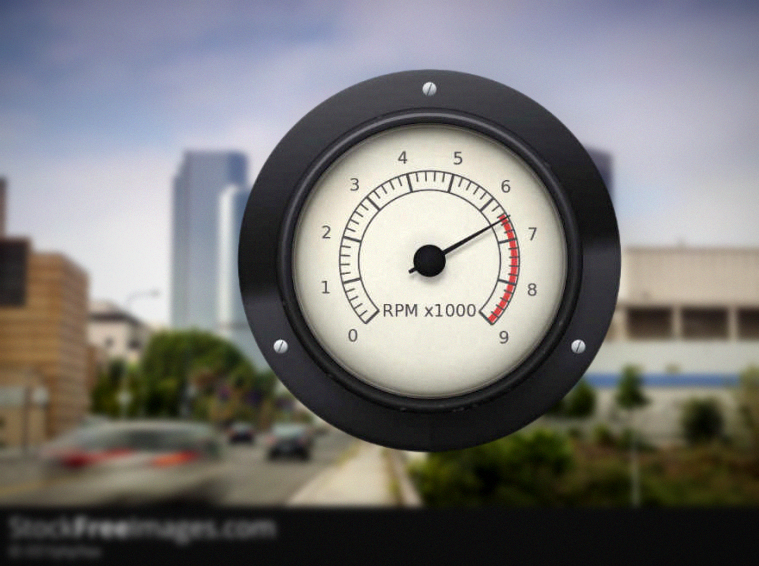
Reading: 6500 (rpm)
